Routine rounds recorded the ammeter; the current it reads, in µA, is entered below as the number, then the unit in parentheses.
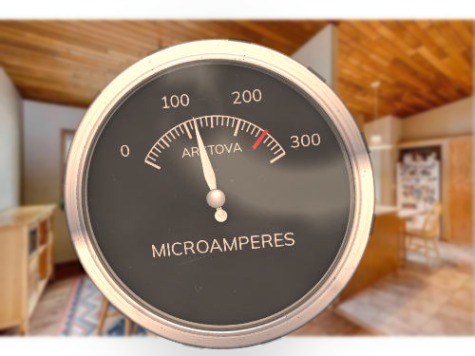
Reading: 120 (µA)
